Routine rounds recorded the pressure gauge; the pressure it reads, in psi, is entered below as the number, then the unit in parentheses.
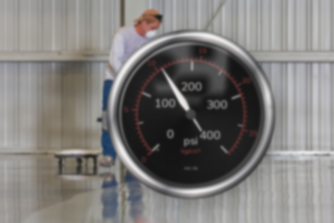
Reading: 150 (psi)
